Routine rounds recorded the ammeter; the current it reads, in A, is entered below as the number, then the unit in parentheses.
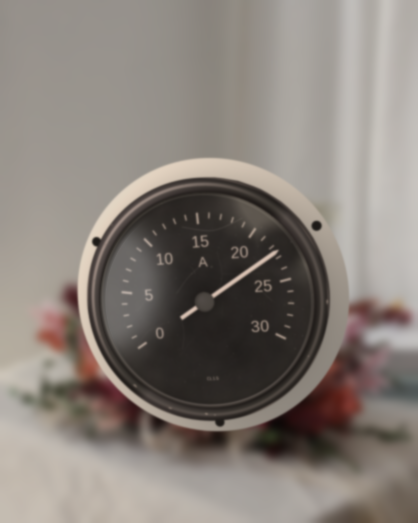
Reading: 22.5 (A)
